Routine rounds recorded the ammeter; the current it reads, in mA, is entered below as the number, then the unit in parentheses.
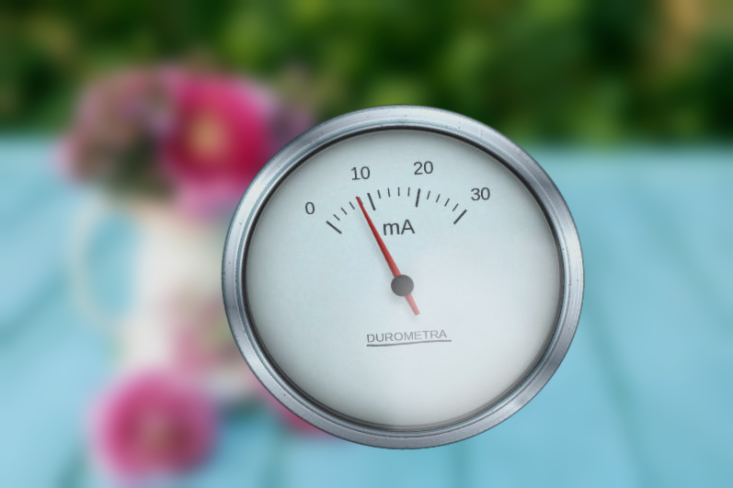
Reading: 8 (mA)
